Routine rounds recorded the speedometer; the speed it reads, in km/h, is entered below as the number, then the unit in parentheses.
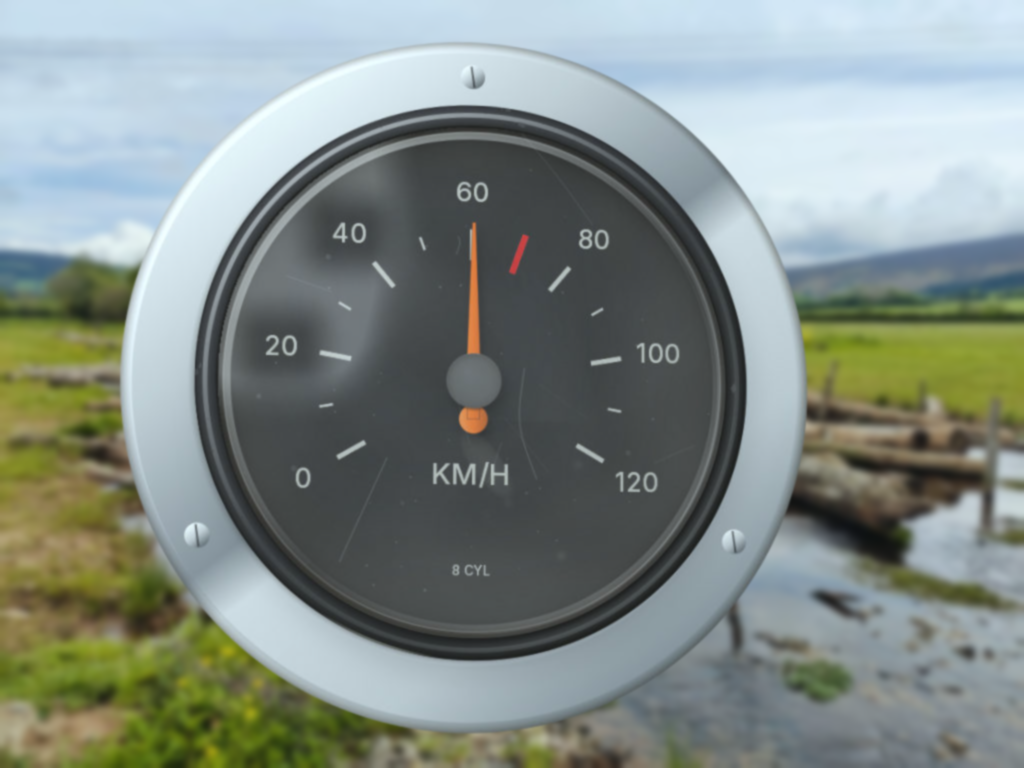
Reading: 60 (km/h)
